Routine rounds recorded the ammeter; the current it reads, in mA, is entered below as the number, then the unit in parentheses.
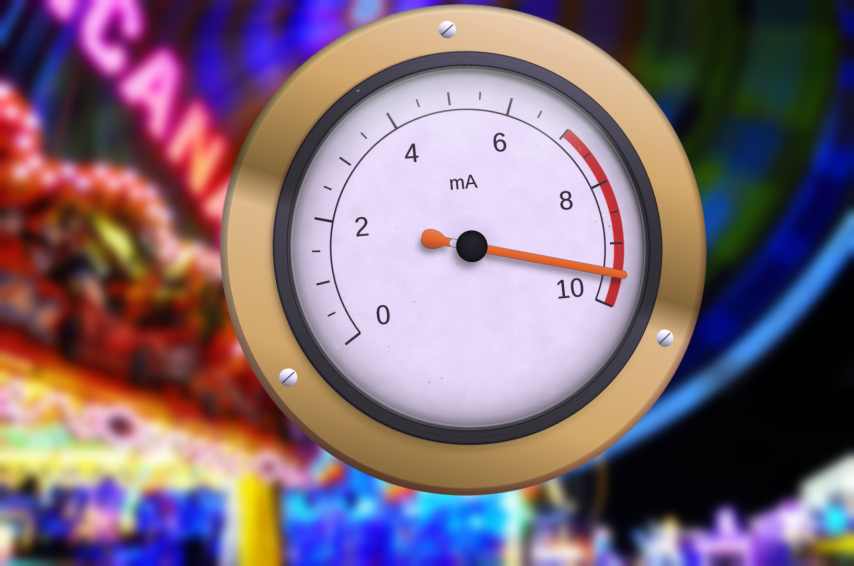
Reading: 9.5 (mA)
